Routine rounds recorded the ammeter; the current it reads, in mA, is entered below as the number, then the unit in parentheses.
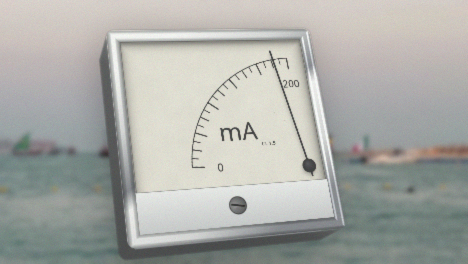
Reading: 180 (mA)
